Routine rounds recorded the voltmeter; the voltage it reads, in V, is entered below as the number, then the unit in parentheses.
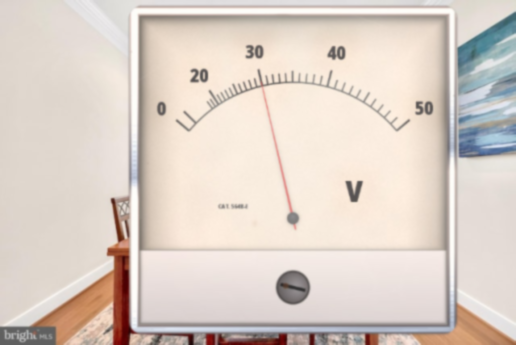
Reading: 30 (V)
